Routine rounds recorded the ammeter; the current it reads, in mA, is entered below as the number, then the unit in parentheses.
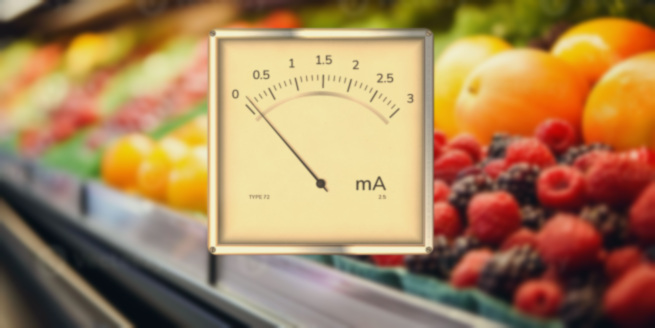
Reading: 0.1 (mA)
